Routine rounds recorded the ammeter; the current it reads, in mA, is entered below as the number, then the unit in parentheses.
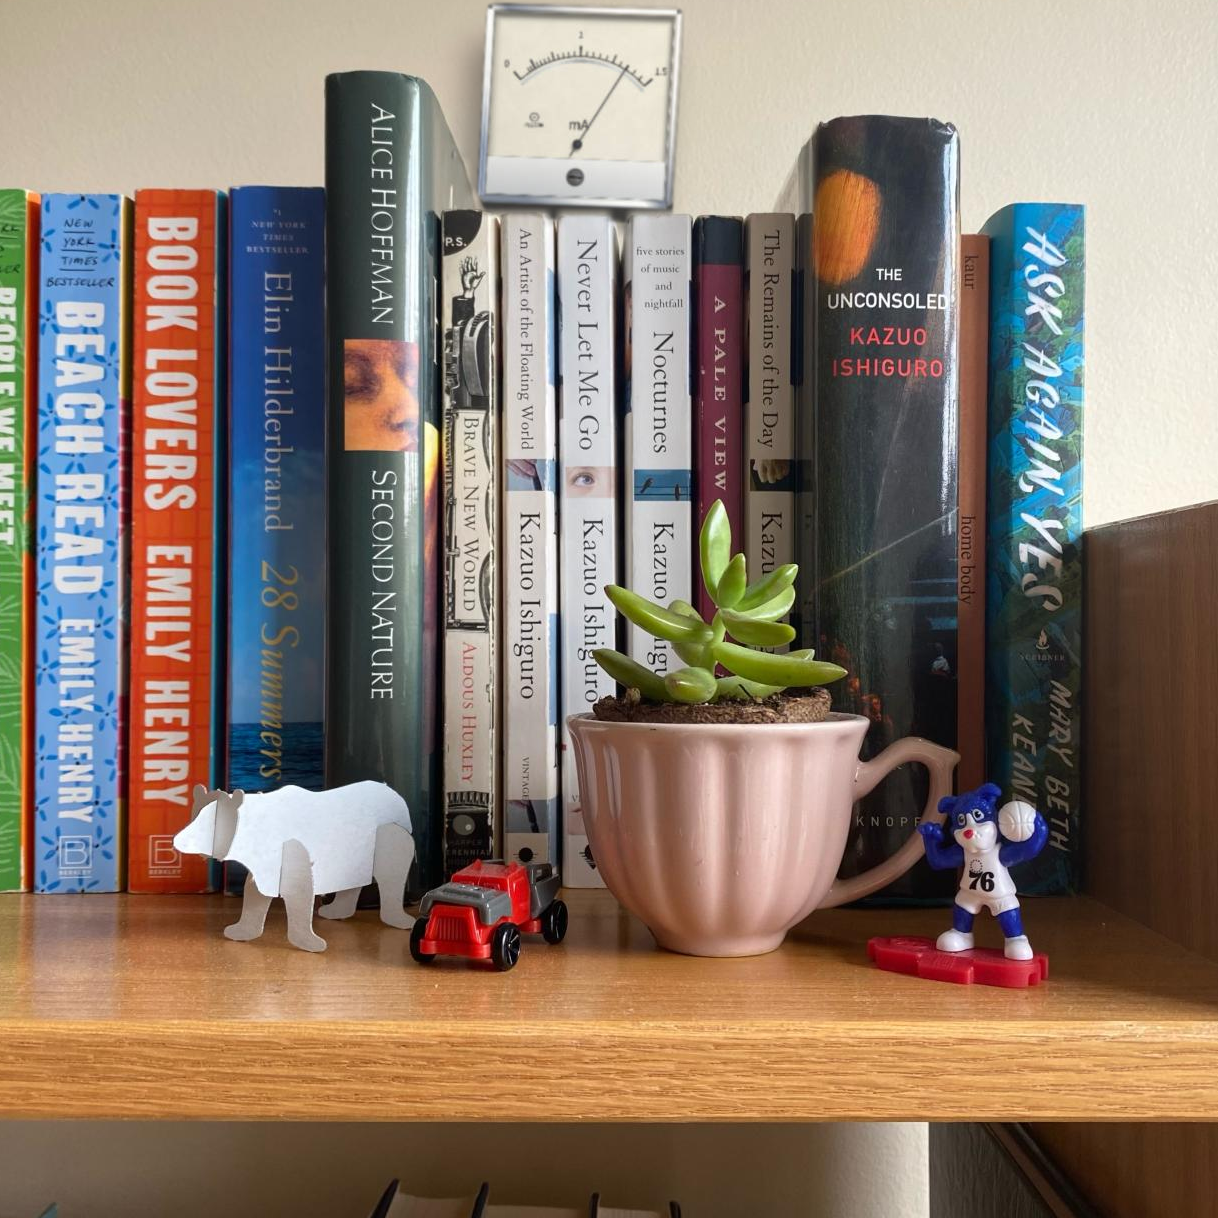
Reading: 1.35 (mA)
